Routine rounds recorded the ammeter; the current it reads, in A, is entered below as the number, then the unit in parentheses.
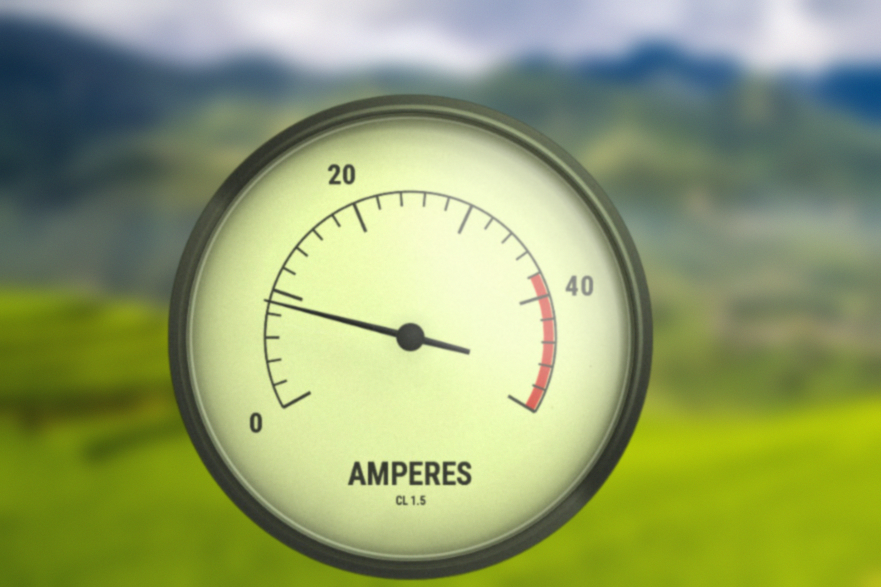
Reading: 9 (A)
